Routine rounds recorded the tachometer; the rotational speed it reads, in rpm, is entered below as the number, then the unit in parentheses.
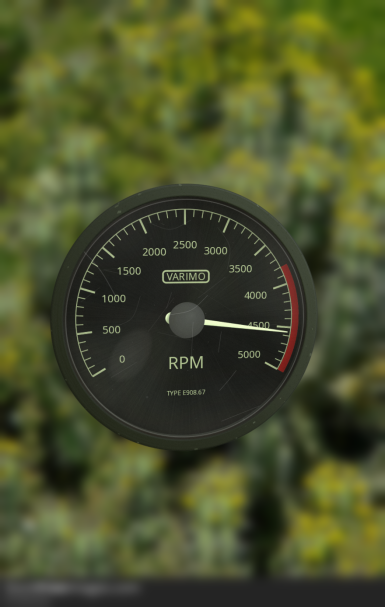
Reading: 4550 (rpm)
